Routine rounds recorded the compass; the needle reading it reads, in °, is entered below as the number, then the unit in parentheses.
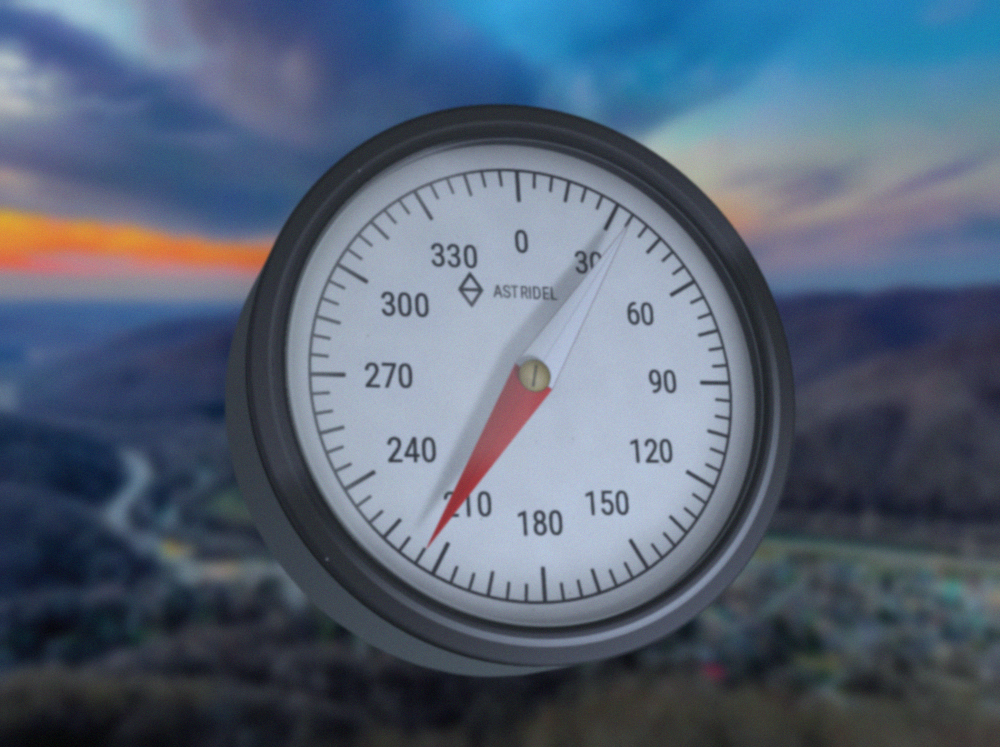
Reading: 215 (°)
